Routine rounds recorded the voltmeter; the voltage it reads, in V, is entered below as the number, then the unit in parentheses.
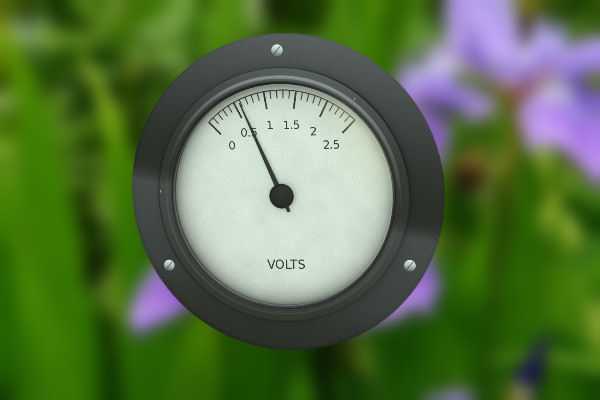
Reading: 0.6 (V)
